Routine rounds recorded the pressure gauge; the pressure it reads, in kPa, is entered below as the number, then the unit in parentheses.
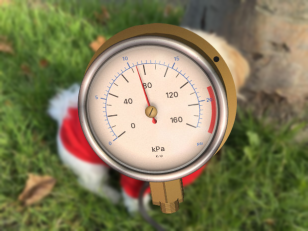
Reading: 75 (kPa)
